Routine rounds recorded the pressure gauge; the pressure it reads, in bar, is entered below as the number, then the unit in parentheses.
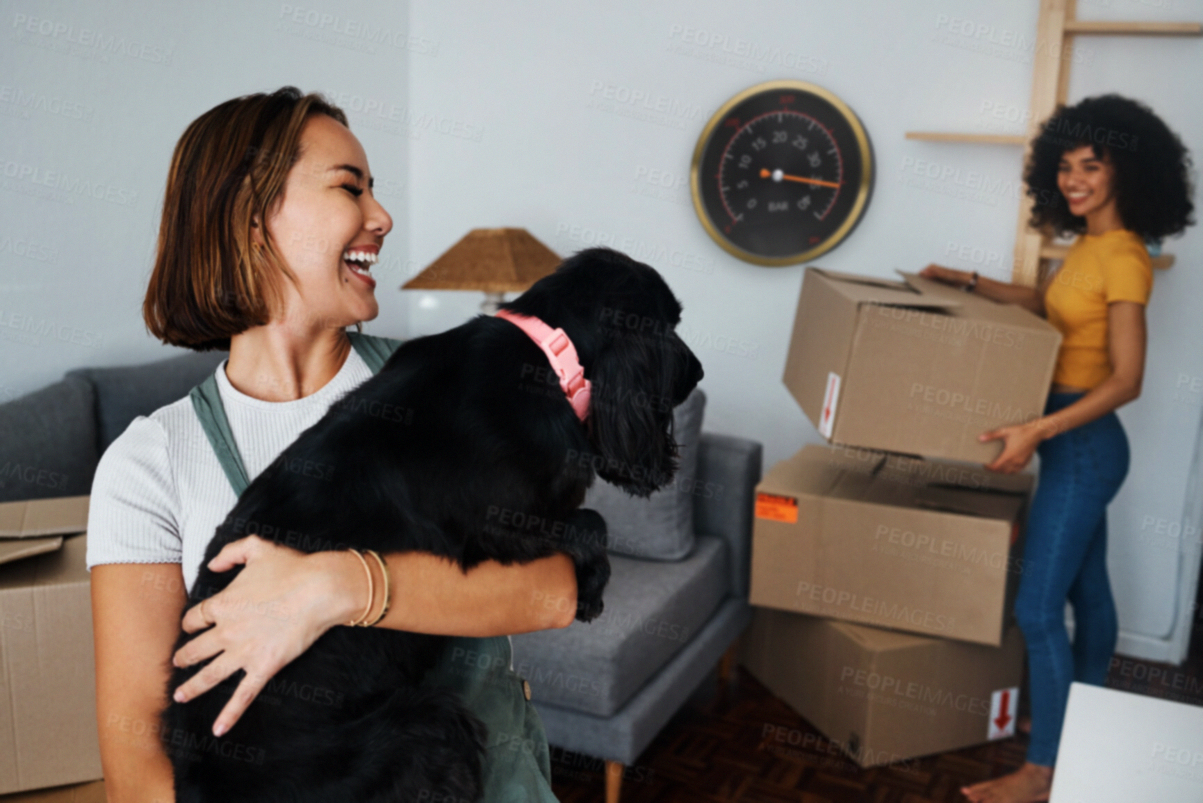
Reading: 35 (bar)
